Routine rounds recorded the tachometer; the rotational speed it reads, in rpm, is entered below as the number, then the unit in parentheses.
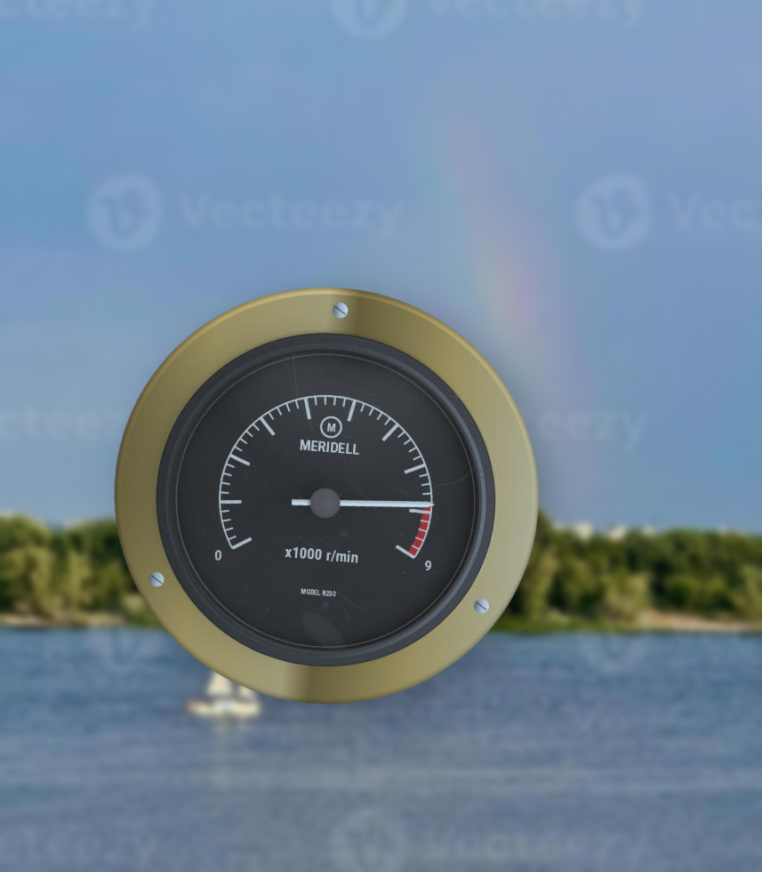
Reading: 7800 (rpm)
